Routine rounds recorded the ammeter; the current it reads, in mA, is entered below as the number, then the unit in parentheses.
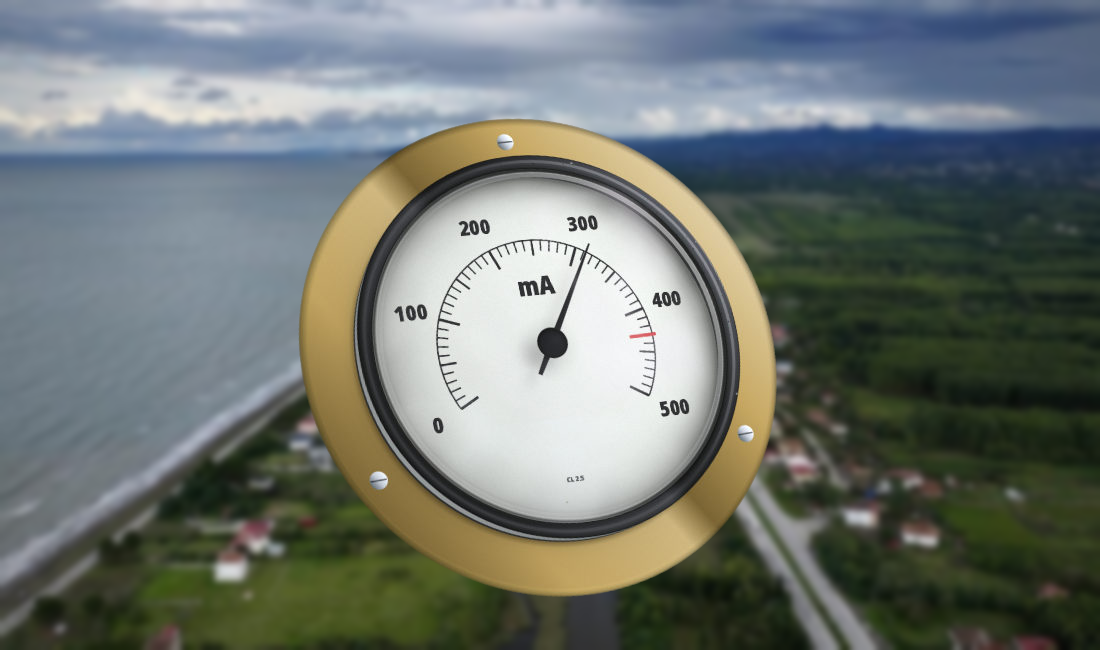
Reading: 310 (mA)
